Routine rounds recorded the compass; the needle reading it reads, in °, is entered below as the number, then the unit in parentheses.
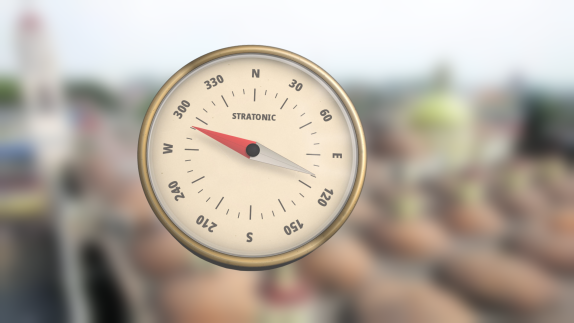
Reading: 290 (°)
